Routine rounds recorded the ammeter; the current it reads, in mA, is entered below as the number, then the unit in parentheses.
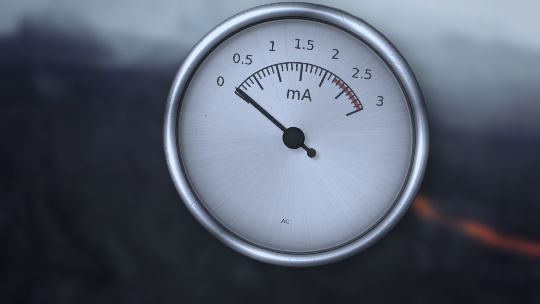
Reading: 0.1 (mA)
